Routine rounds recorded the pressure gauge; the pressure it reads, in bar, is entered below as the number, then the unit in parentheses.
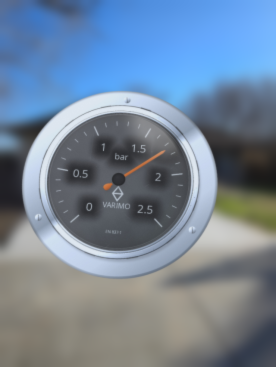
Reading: 1.75 (bar)
